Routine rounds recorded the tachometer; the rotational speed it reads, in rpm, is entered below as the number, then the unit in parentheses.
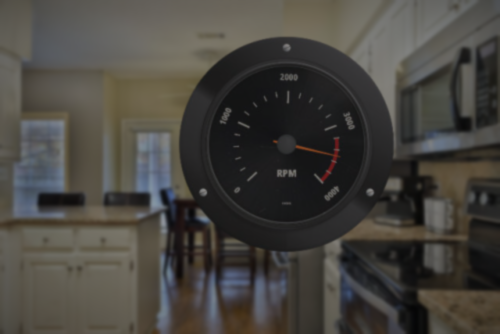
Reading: 3500 (rpm)
